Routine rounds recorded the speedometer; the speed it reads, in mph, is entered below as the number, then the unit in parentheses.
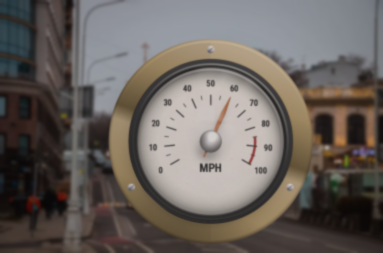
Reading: 60 (mph)
